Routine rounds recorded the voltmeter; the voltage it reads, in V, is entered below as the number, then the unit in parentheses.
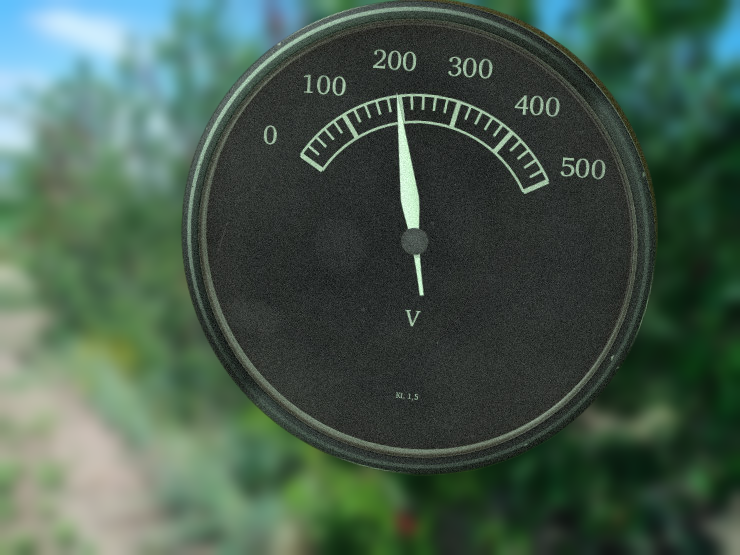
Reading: 200 (V)
